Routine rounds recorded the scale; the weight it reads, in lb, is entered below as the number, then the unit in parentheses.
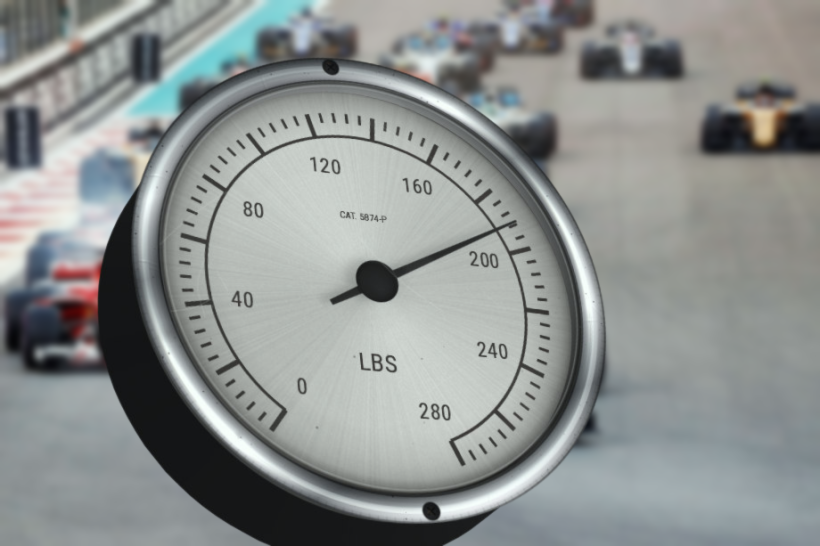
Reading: 192 (lb)
